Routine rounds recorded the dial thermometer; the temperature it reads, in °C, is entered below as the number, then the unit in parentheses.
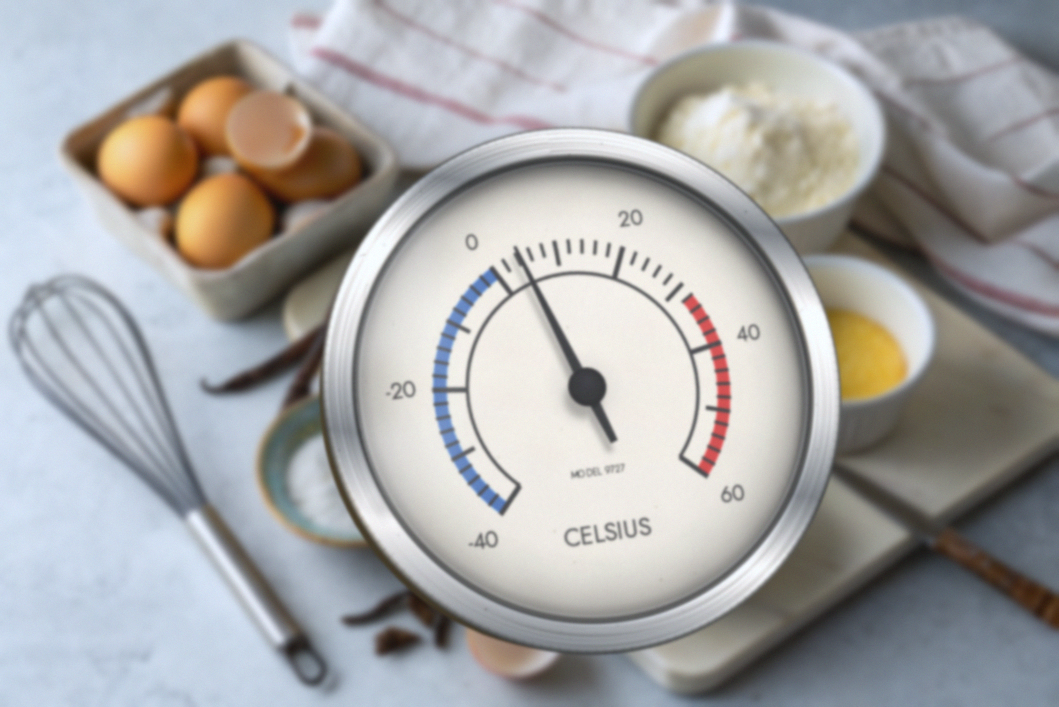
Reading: 4 (°C)
